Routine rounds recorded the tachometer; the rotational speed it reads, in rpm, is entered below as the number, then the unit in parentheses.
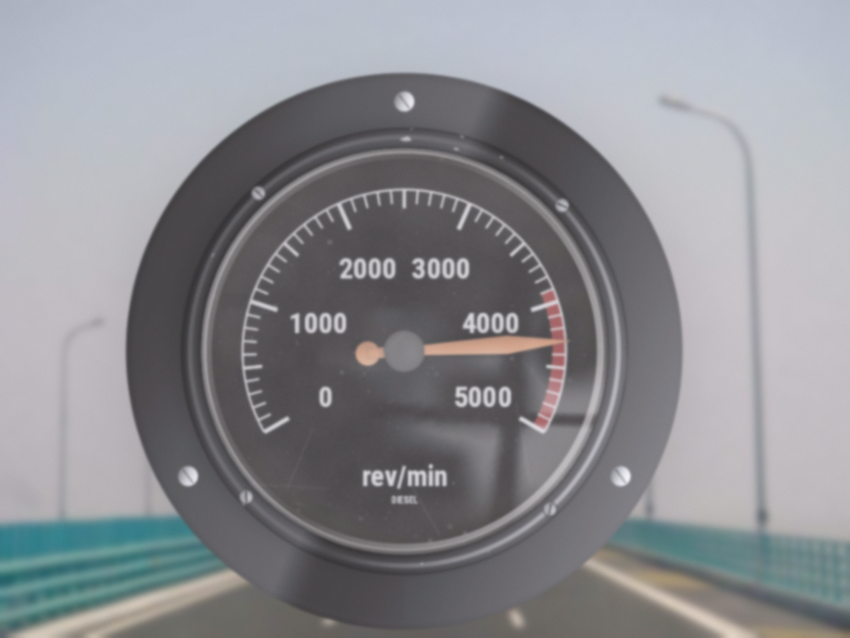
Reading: 4300 (rpm)
